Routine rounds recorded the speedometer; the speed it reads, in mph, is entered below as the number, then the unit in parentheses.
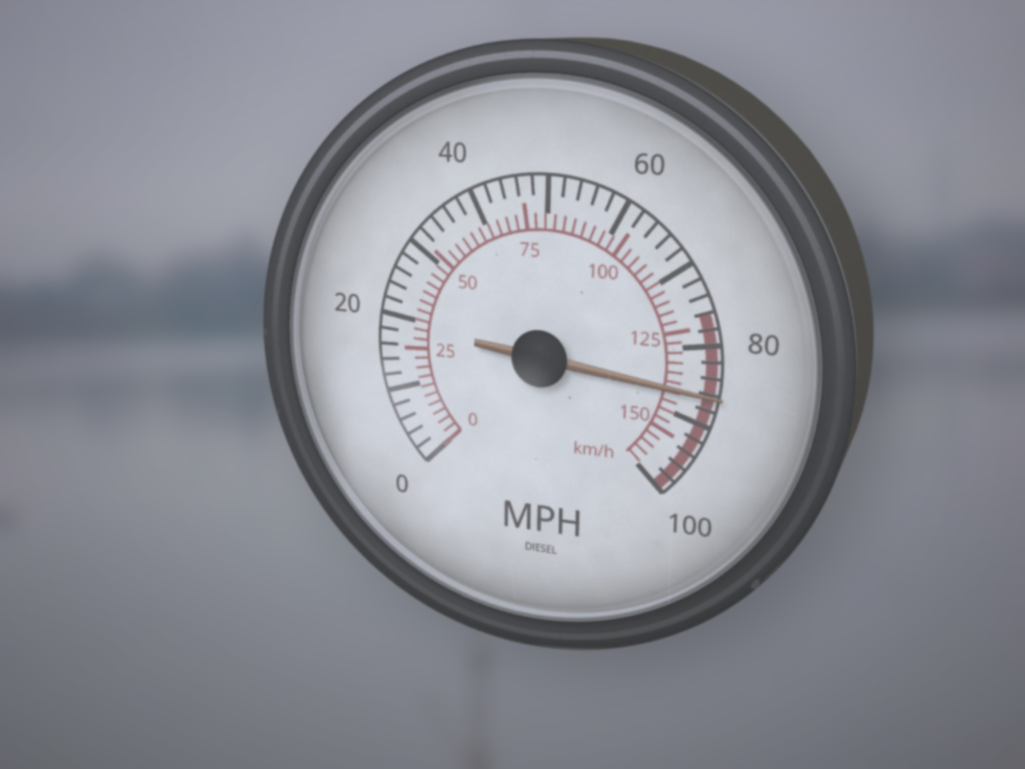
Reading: 86 (mph)
